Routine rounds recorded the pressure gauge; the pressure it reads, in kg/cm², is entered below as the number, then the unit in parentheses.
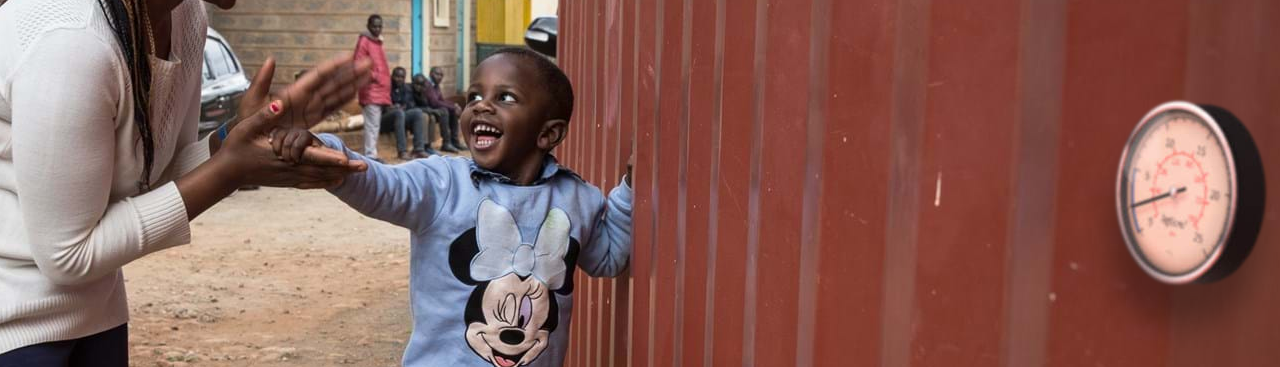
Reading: 2 (kg/cm²)
